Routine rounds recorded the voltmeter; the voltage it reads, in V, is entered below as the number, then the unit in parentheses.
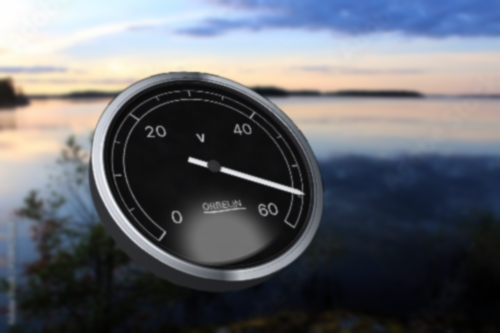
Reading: 55 (V)
